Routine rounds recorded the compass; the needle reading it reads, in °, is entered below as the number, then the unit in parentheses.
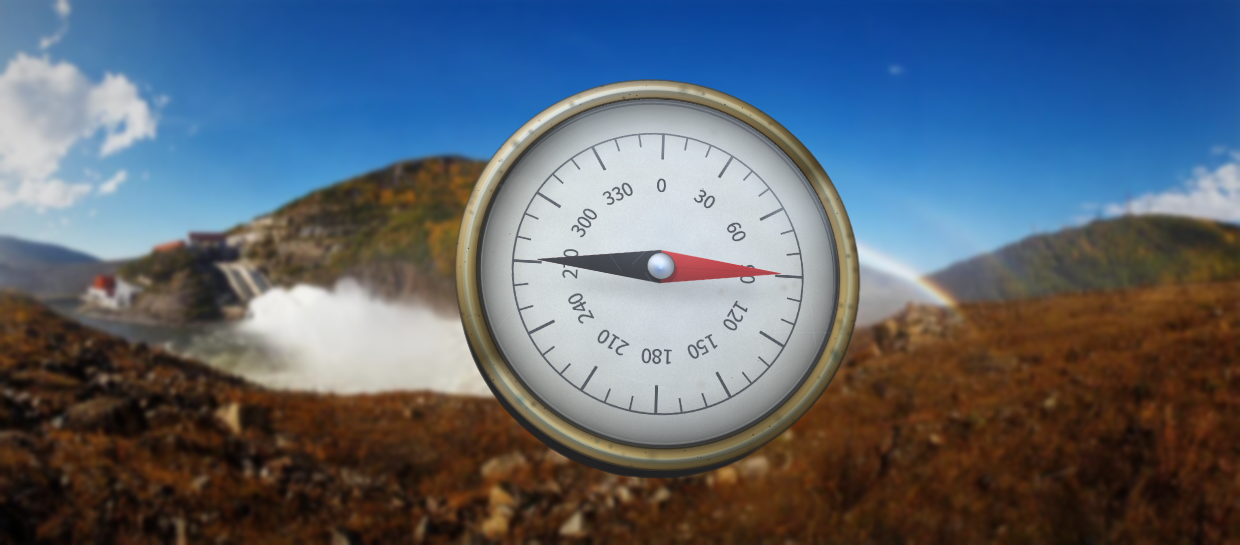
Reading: 90 (°)
